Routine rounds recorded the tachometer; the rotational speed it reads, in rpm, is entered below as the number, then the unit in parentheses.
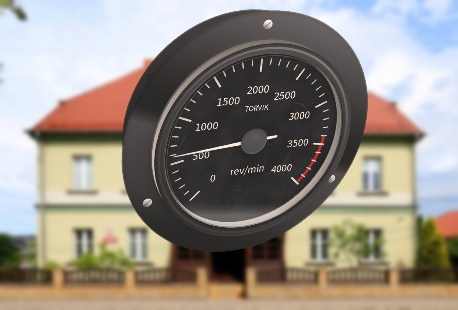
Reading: 600 (rpm)
